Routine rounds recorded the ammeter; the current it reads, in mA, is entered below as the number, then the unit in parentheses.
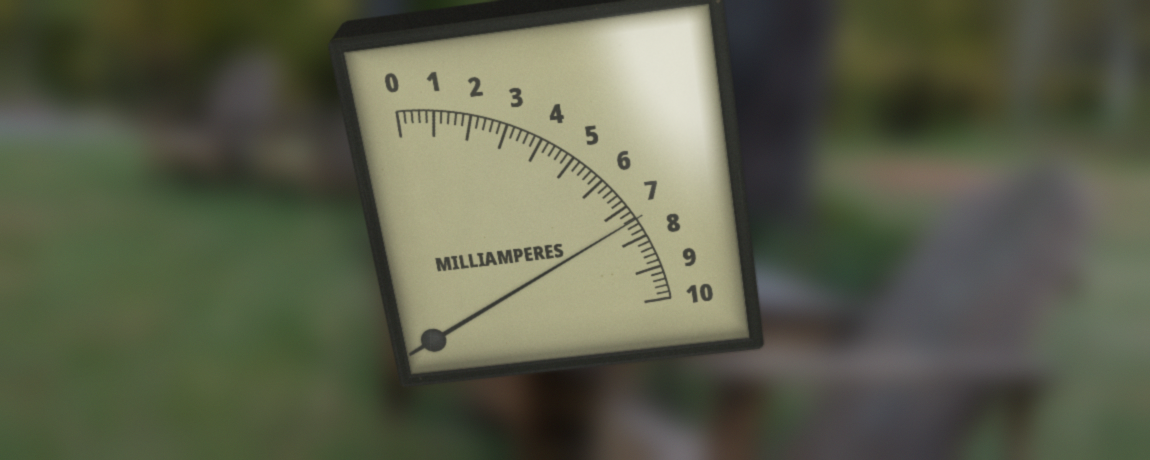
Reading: 7.4 (mA)
